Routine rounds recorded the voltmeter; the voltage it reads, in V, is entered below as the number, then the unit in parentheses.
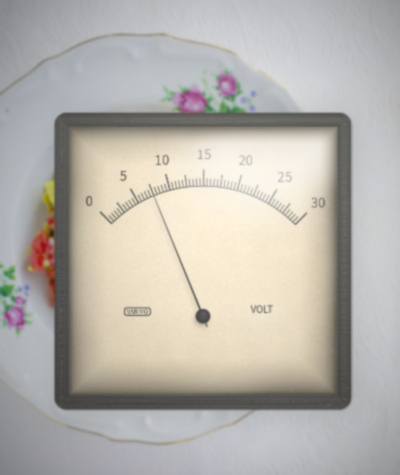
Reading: 7.5 (V)
